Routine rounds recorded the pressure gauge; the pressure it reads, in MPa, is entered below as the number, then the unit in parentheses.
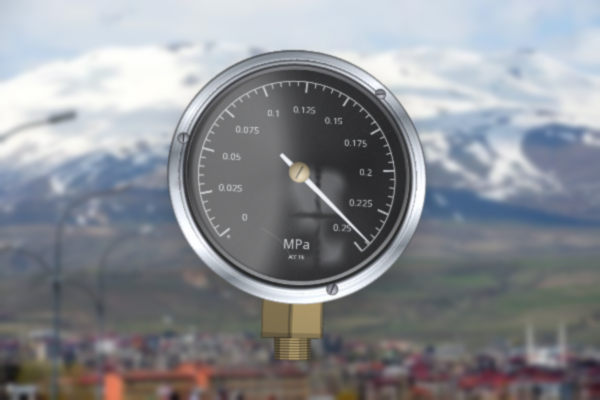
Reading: 0.245 (MPa)
